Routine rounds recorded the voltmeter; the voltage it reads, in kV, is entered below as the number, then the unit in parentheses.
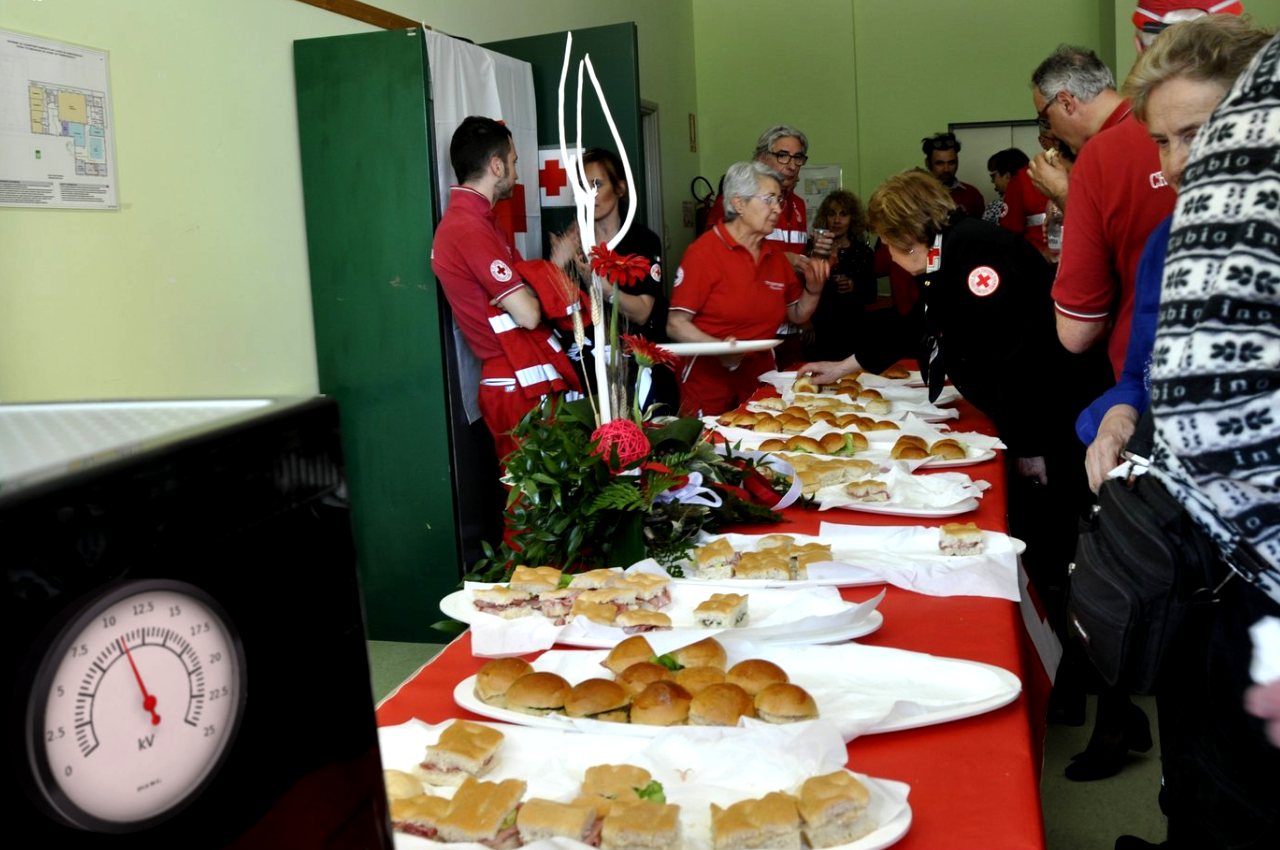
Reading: 10 (kV)
